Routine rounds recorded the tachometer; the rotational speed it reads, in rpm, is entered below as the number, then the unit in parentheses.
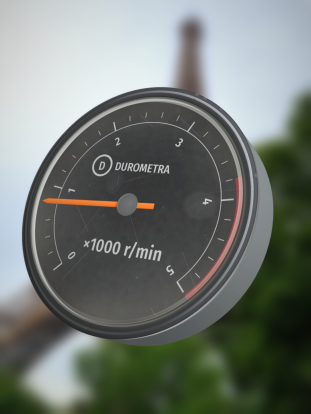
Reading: 800 (rpm)
